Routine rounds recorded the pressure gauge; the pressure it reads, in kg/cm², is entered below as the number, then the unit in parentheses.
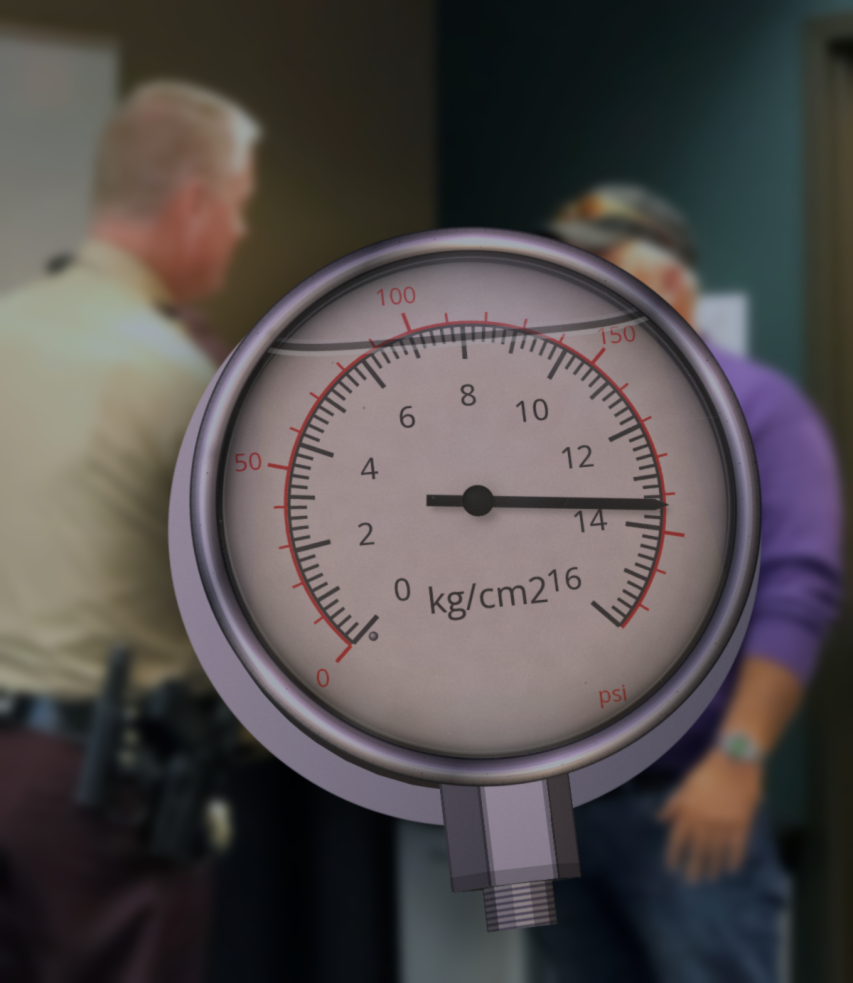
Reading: 13.6 (kg/cm²)
